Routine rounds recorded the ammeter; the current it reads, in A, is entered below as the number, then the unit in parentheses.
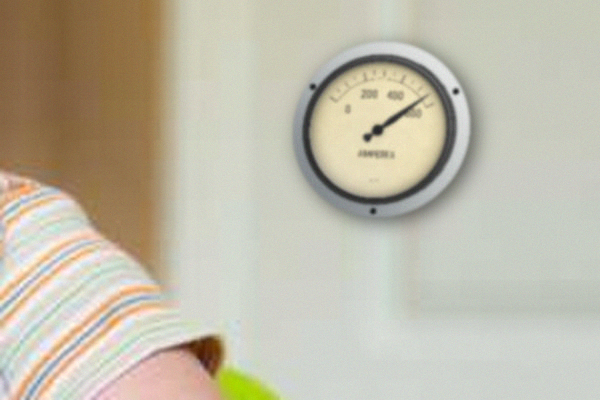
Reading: 550 (A)
